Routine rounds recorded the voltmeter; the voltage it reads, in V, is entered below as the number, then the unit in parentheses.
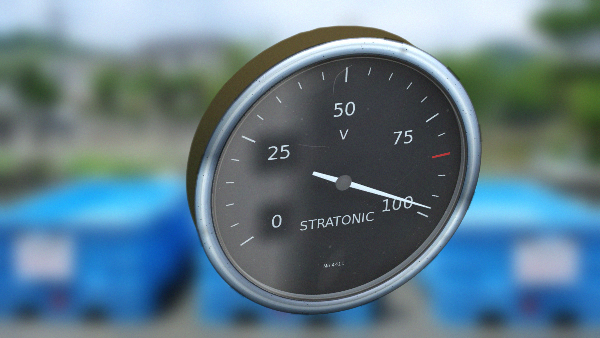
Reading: 97.5 (V)
